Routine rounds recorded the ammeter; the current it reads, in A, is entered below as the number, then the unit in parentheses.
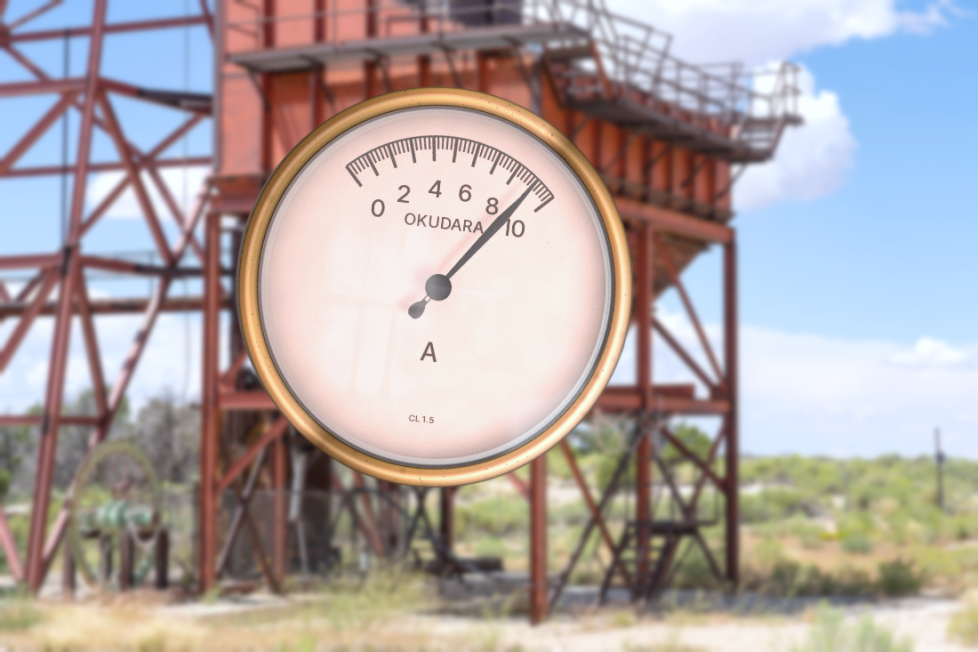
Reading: 9 (A)
